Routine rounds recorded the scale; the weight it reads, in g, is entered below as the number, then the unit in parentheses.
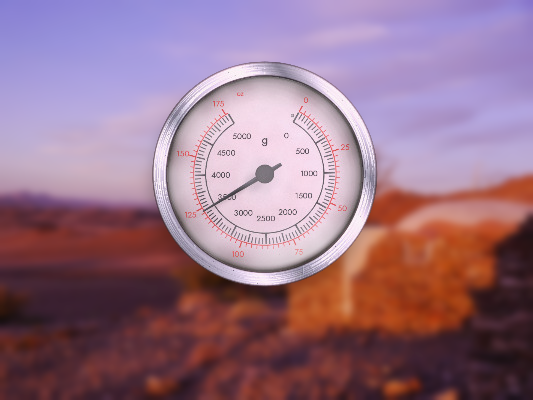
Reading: 3500 (g)
